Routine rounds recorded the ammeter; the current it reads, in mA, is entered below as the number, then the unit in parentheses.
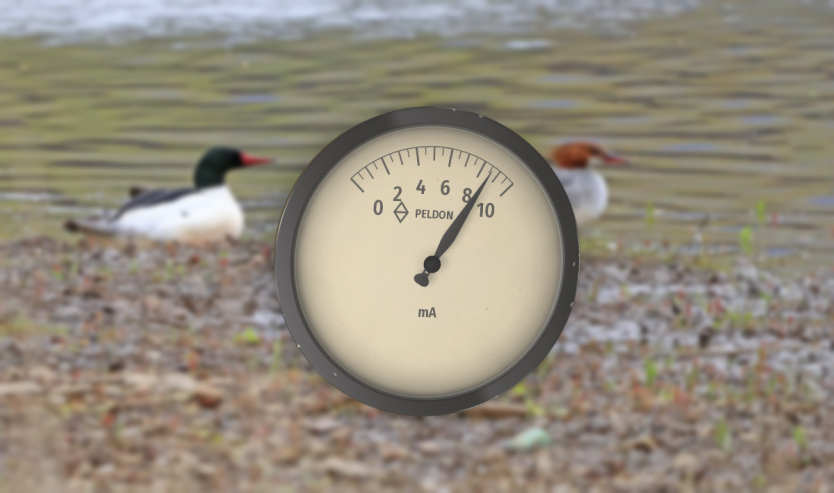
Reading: 8.5 (mA)
